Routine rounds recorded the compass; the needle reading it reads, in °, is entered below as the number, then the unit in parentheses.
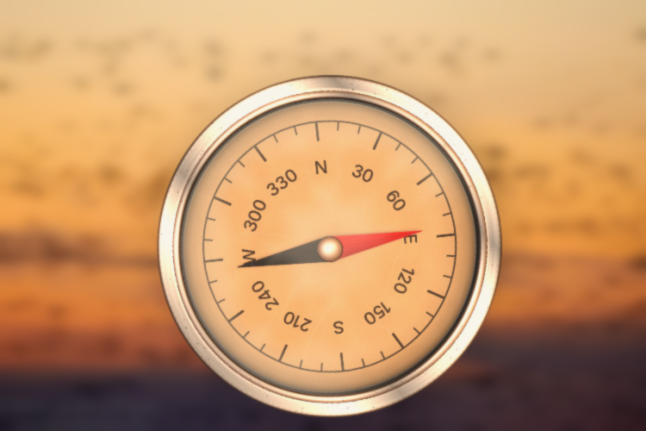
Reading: 85 (°)
